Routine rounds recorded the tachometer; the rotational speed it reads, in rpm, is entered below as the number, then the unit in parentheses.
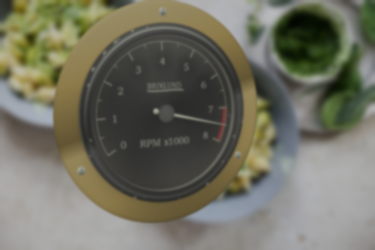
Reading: 7500 (rpm)
